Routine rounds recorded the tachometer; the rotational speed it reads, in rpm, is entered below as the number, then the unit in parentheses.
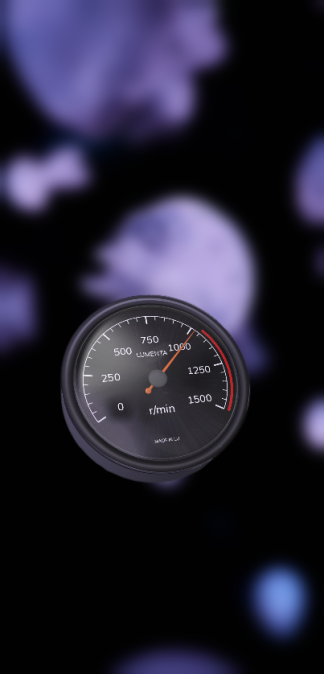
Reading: 1025 (rpm)
